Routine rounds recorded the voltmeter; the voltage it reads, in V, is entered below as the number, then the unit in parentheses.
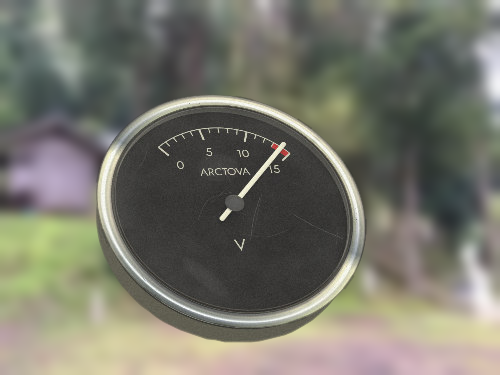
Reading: 14 (V)
